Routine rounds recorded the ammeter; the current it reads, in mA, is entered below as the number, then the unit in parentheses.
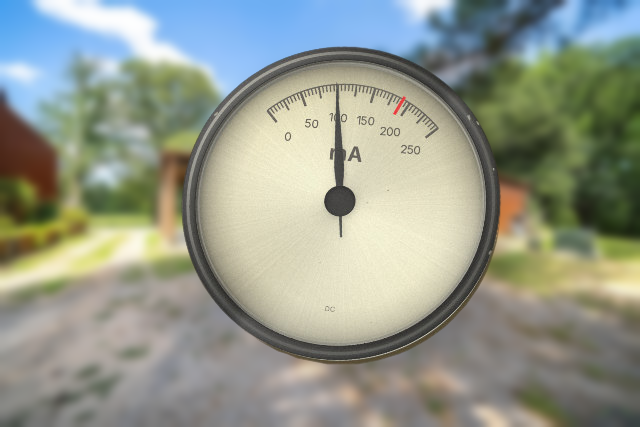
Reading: 100 (mA)
